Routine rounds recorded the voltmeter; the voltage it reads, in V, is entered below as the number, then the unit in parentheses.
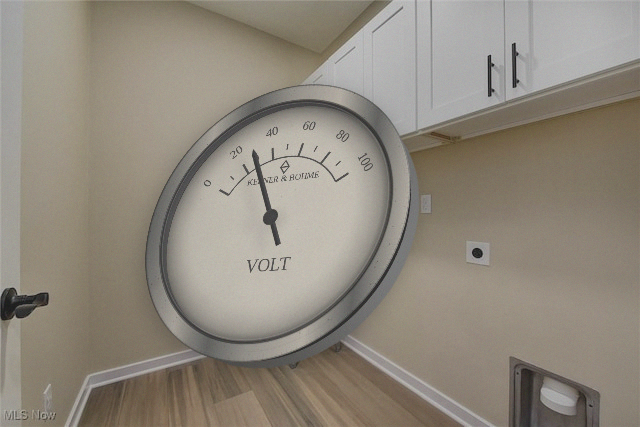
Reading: 30 (V)
